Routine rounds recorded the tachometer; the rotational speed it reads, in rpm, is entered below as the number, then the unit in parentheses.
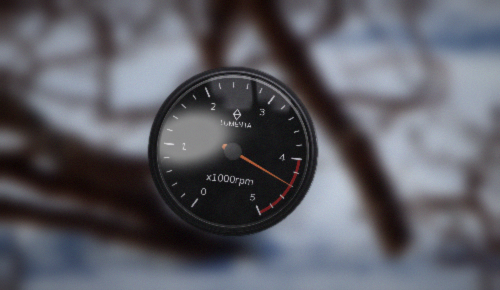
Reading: 4400 (rpm)
